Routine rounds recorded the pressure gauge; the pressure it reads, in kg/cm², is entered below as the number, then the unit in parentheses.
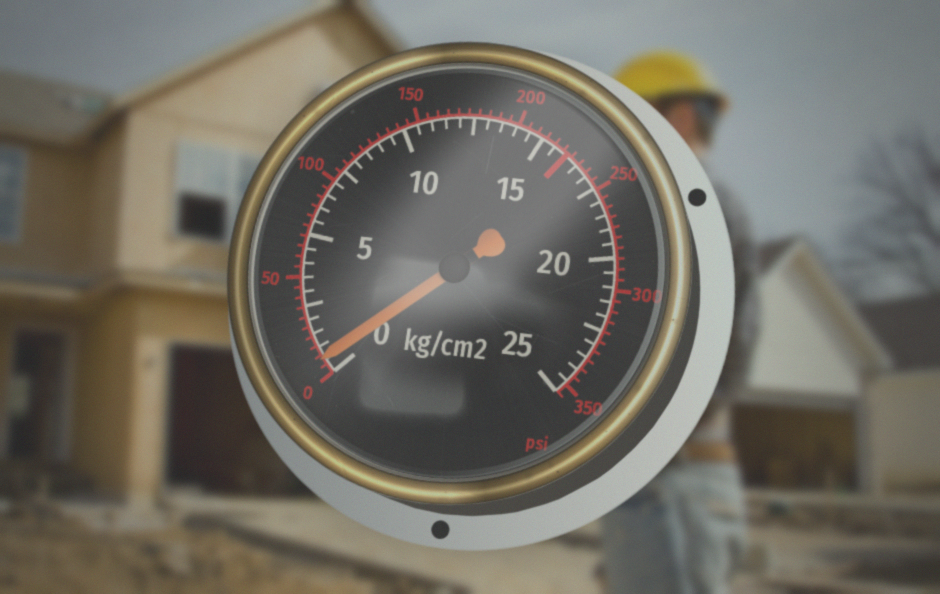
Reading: 0.5 (kg/cm²)
